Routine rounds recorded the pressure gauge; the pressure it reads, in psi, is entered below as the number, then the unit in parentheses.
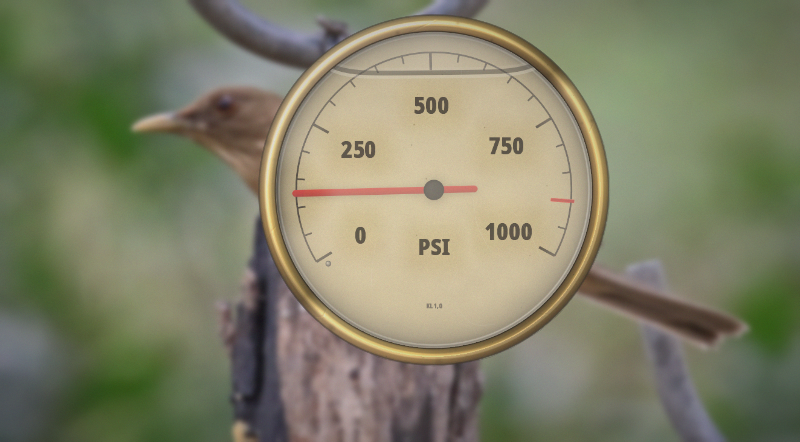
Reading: 125 (psi)
